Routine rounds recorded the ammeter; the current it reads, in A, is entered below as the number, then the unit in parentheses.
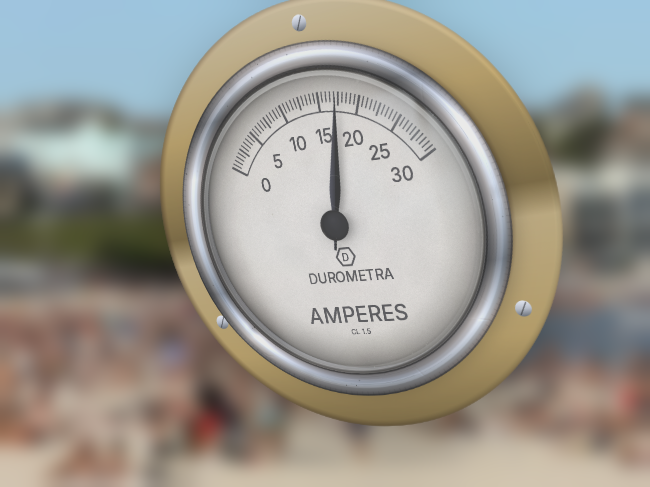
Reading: 17.5 (A)
